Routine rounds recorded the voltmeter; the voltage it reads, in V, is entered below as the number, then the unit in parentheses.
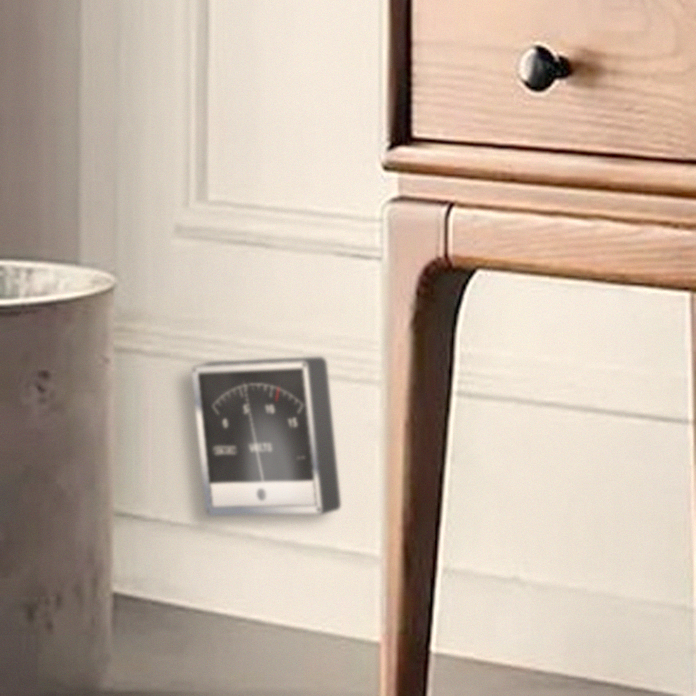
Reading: 6 (V)
